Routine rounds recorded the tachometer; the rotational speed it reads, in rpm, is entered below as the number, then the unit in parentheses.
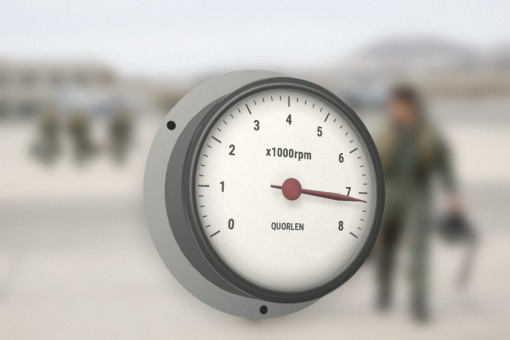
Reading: 7200 (rpm)
